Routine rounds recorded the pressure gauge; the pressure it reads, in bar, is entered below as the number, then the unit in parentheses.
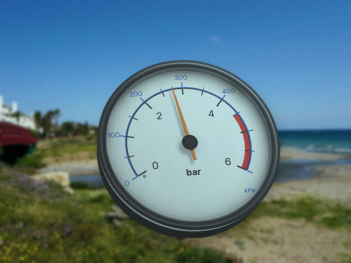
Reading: 2.75 (bar)
